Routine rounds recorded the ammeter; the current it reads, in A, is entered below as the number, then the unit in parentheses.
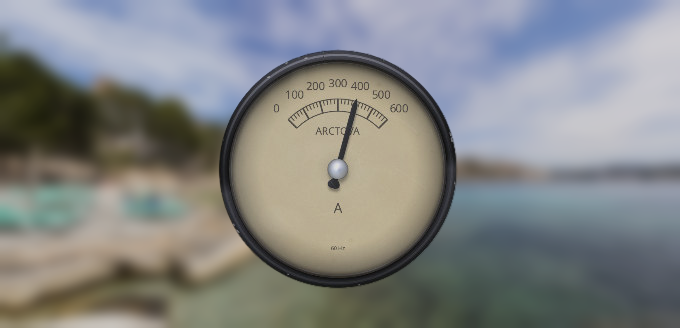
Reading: 400 (A)
